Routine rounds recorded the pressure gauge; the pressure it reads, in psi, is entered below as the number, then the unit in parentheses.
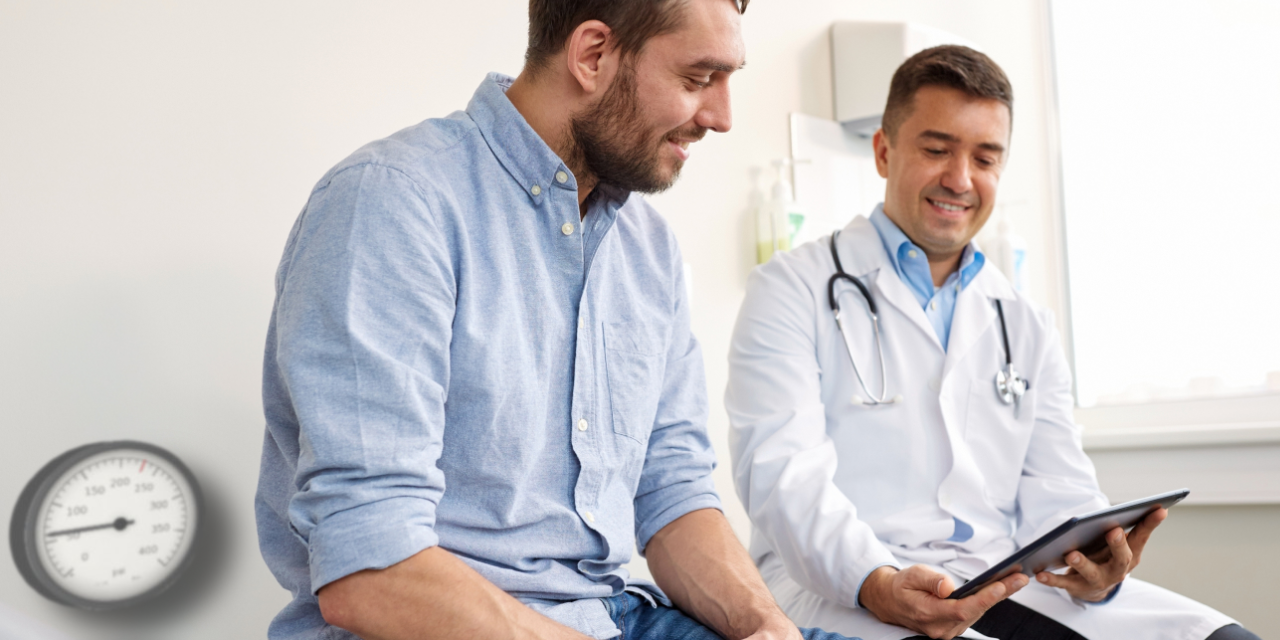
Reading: 60 (psi)
